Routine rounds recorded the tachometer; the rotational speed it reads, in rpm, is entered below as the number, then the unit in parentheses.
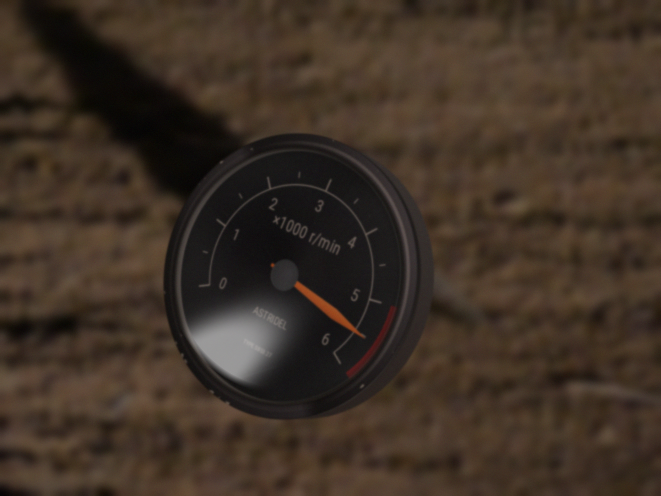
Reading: 5500 (rpm)
